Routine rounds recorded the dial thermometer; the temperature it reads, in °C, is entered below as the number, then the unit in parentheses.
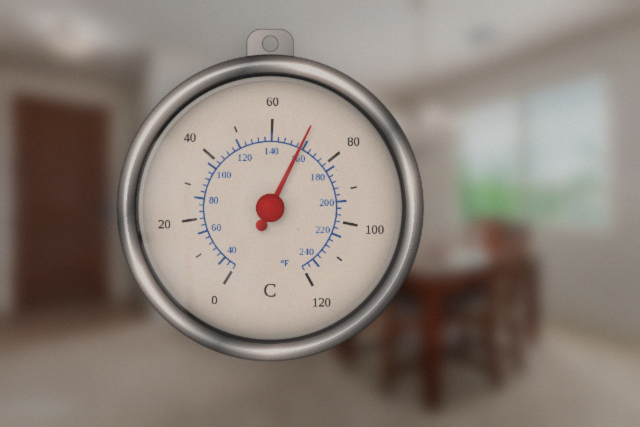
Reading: 70 (°C)
